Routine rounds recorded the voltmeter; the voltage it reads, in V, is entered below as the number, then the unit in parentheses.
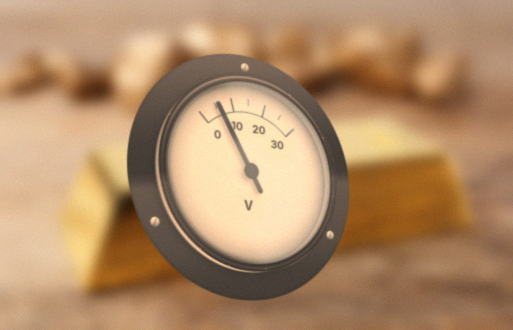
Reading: 5 (V)
